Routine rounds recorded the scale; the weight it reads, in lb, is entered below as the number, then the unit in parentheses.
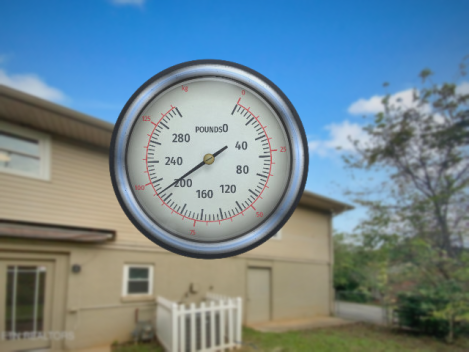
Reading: 208 (lb)
